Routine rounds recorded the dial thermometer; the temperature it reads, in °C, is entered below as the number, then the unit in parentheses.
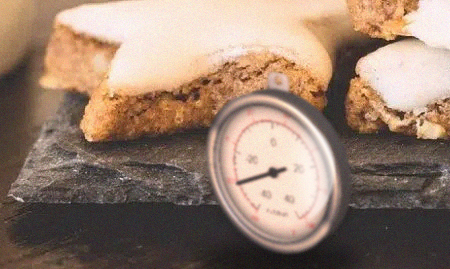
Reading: -30 (°C)
